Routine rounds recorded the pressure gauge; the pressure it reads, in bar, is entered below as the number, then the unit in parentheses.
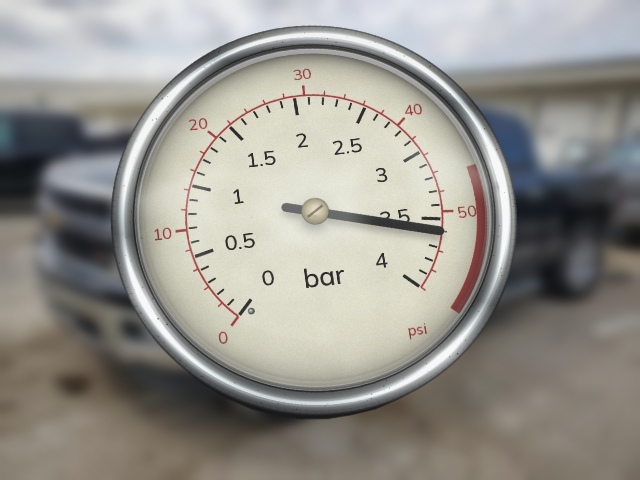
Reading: 3.6 (bar)
